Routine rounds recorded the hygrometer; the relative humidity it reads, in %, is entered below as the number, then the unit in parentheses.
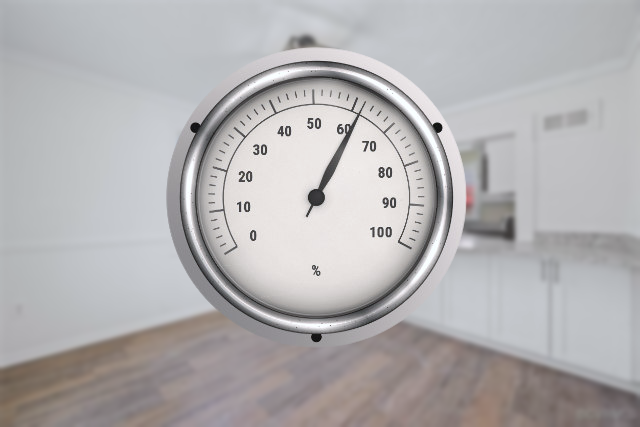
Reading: 62 (%)
